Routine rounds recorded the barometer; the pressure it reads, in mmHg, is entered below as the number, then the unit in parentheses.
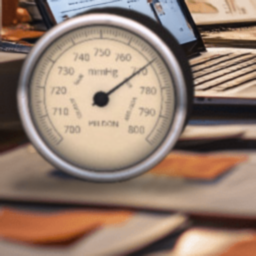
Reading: 770 (mmHg)
